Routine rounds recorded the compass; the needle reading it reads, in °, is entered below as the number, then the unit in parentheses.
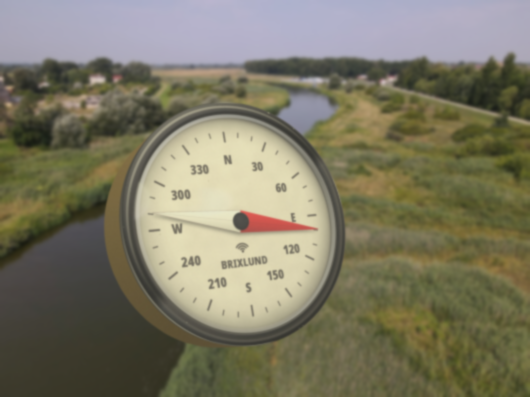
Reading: 100 (°)
